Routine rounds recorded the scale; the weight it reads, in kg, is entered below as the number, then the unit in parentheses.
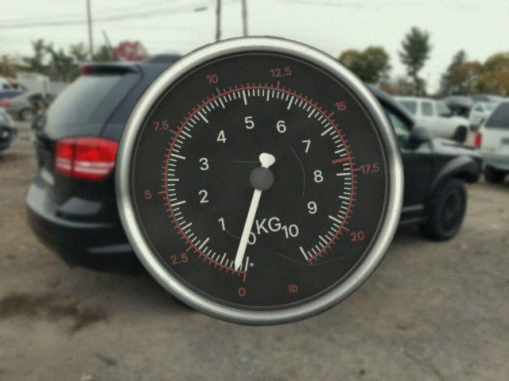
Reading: 0.2 (kg)
